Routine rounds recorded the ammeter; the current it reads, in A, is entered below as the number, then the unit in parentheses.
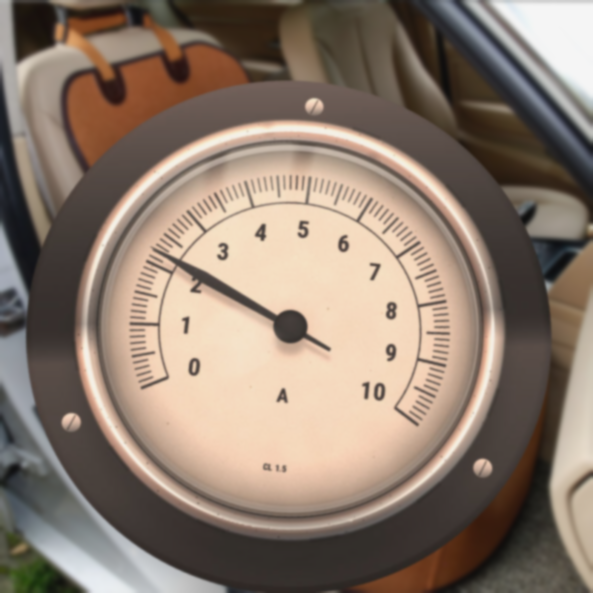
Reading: 2.2 (A)
